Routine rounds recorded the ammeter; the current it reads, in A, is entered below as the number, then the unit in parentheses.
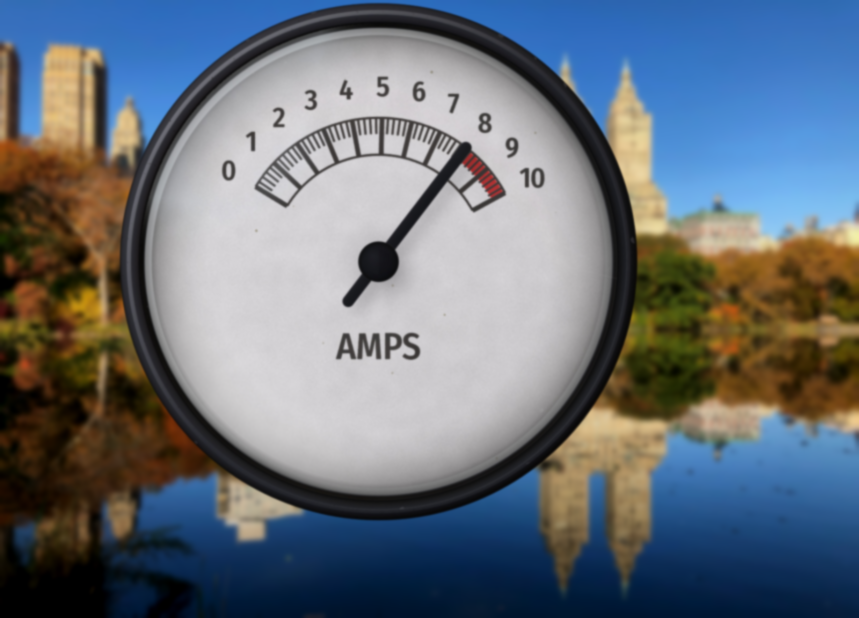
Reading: 8 (A)
